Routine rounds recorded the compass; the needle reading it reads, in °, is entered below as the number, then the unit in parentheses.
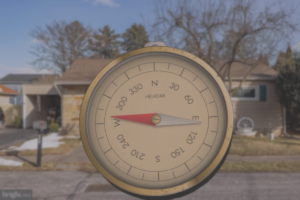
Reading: 277.5 (°)
